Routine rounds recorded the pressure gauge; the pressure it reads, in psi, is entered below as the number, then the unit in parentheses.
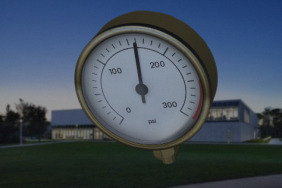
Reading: 160 (psi)
